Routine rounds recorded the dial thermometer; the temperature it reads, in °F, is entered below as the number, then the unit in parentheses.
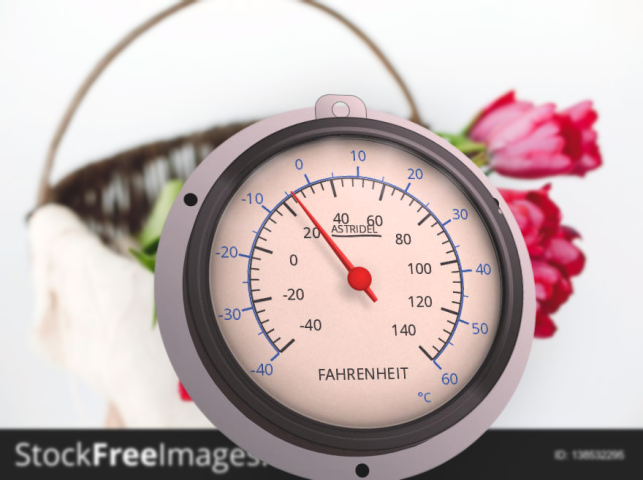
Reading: 24 (°F)
